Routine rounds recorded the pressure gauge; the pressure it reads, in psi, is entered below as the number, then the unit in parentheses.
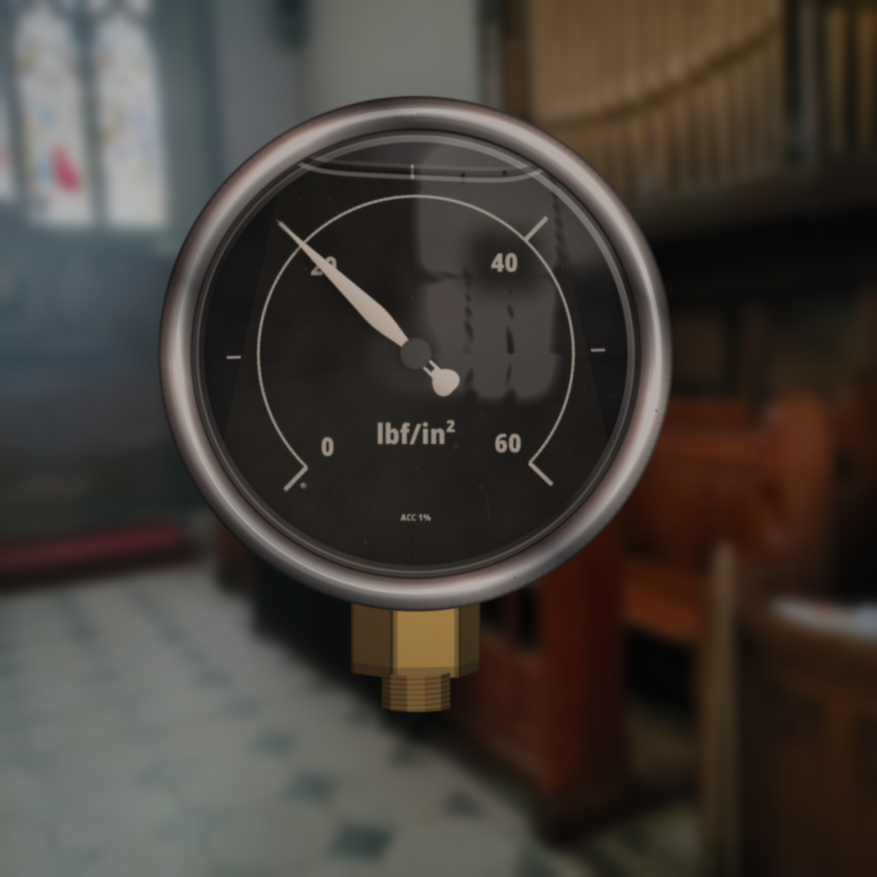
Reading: 20 (psi)
